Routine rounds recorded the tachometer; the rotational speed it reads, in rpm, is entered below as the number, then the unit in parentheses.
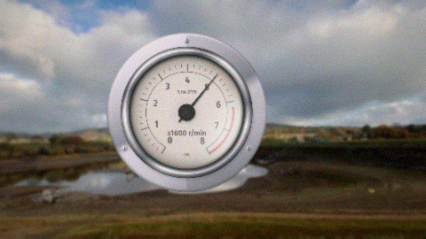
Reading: 5000 (rpm)
